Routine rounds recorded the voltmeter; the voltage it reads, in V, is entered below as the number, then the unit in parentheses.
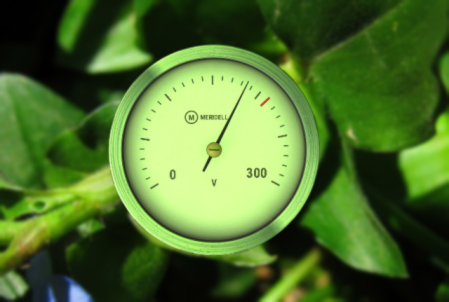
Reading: 185 (V)
